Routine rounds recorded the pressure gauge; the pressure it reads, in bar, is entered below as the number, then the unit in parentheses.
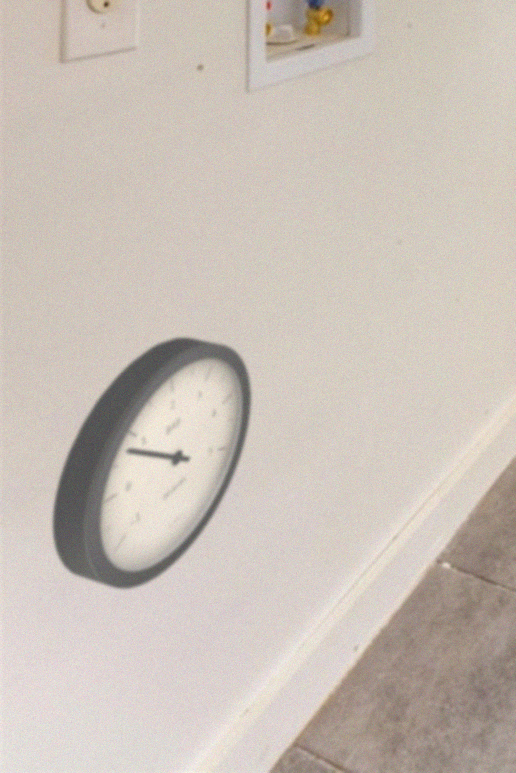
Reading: 0.75 (bar)
